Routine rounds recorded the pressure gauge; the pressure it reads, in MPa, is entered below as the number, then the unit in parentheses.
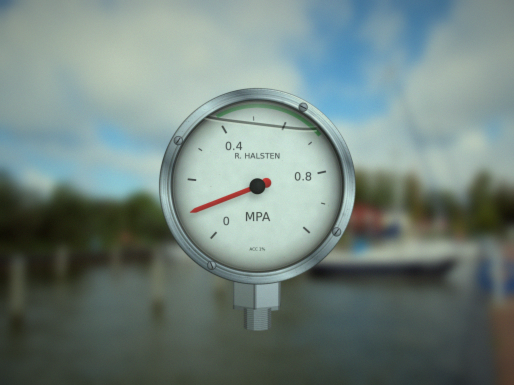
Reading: 0.1 (MPa)
